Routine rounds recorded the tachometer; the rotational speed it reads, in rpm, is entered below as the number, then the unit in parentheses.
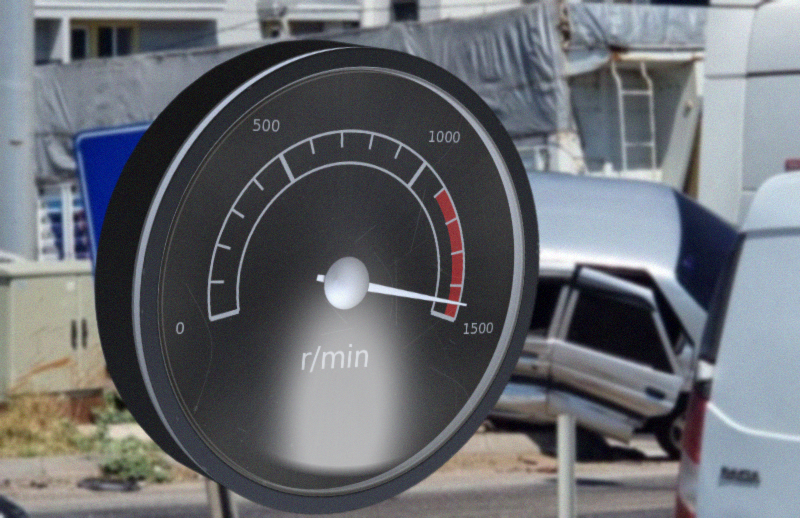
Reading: 1450 (rpm)
